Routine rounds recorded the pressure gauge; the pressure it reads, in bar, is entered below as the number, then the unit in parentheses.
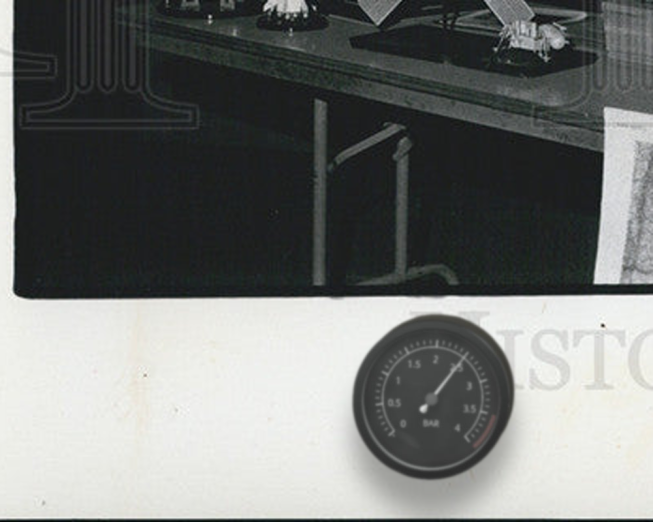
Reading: 2.5 (bar)
